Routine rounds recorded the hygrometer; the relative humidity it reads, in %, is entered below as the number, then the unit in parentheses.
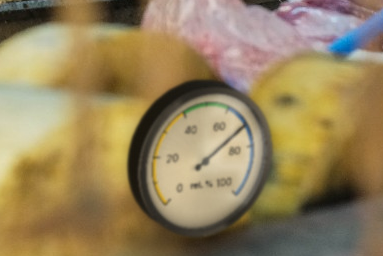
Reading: 70 (%)
